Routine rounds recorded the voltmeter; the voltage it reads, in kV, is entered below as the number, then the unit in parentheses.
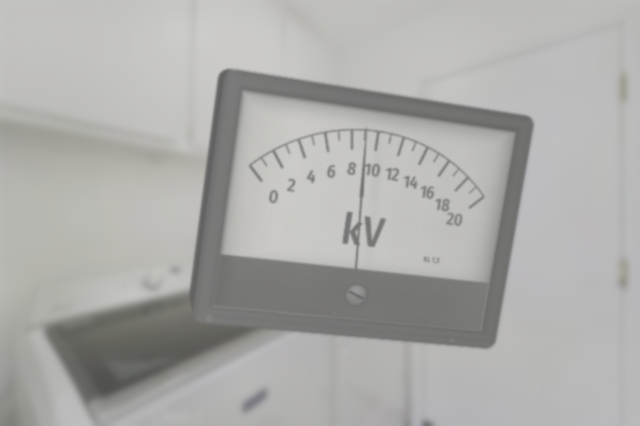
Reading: 9 (kV)
